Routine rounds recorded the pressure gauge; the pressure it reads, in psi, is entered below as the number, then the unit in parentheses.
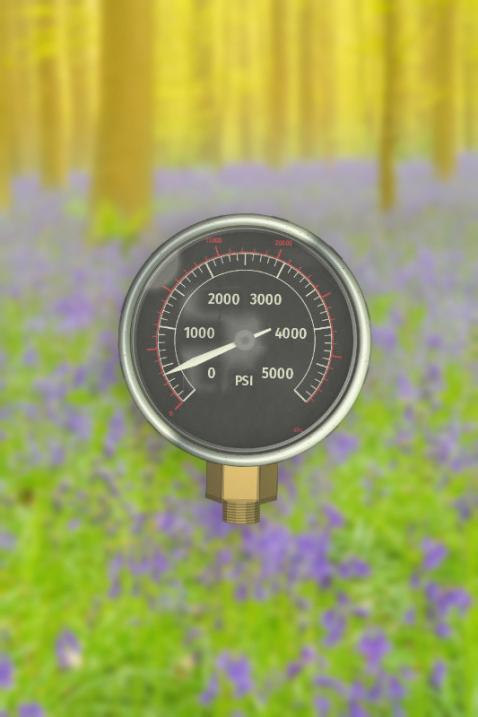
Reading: 400 (psi)
